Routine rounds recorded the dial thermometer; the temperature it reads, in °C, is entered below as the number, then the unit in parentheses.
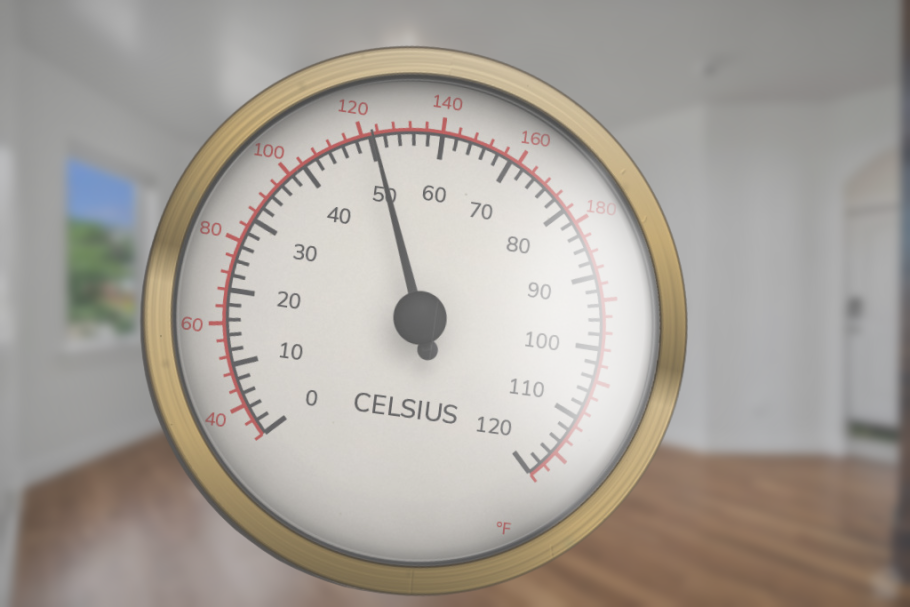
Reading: 50 (°C)
